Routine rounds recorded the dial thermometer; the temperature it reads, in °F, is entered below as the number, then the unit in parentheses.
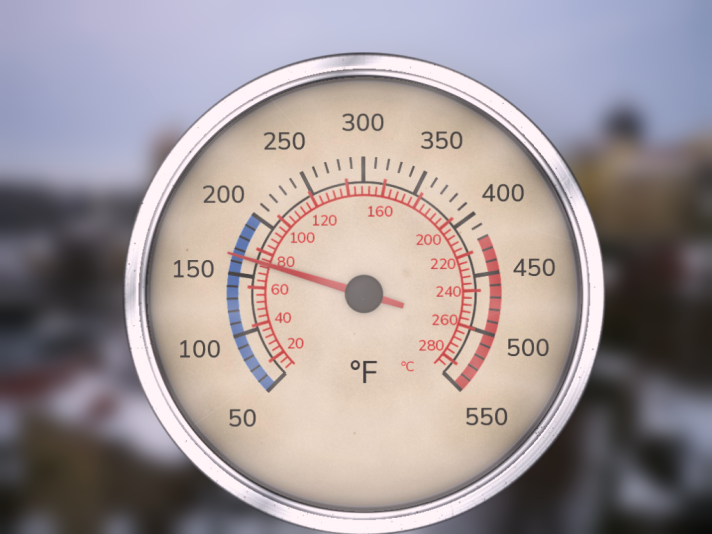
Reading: 165 (°F)
